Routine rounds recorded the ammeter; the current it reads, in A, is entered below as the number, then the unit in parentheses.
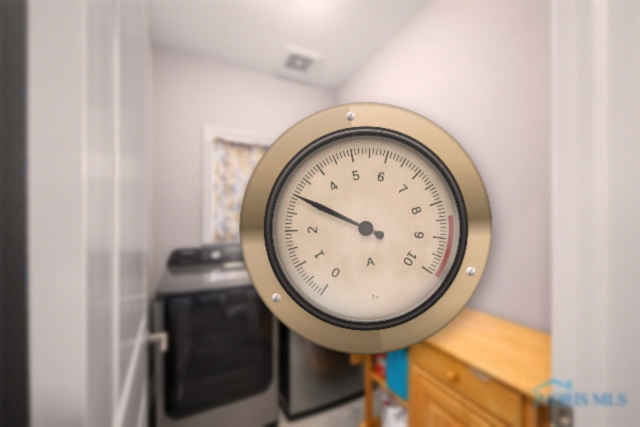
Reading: 3 (A)
